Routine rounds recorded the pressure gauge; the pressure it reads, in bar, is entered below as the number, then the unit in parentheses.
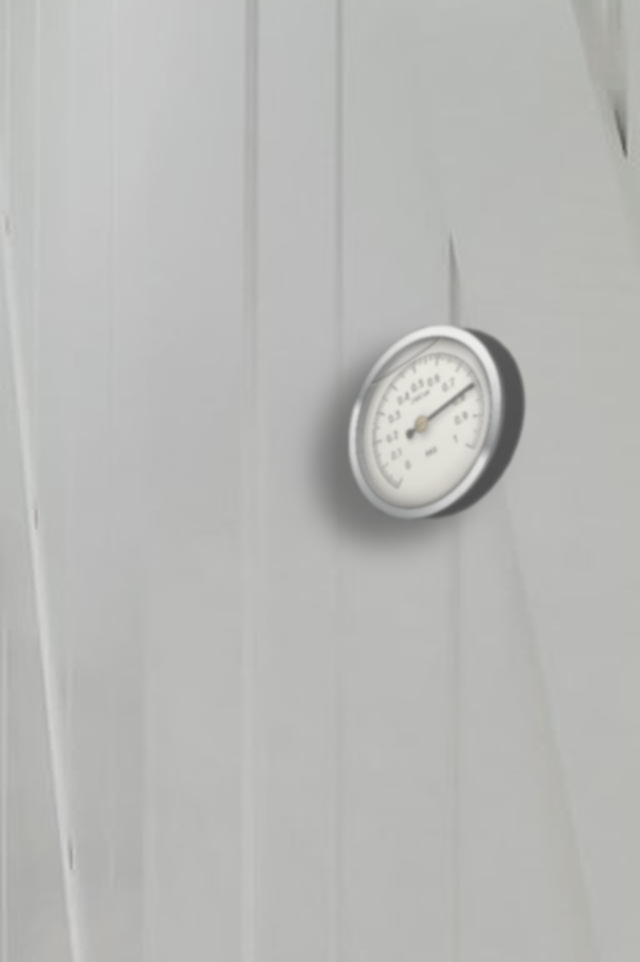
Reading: 0.8 (bar)
